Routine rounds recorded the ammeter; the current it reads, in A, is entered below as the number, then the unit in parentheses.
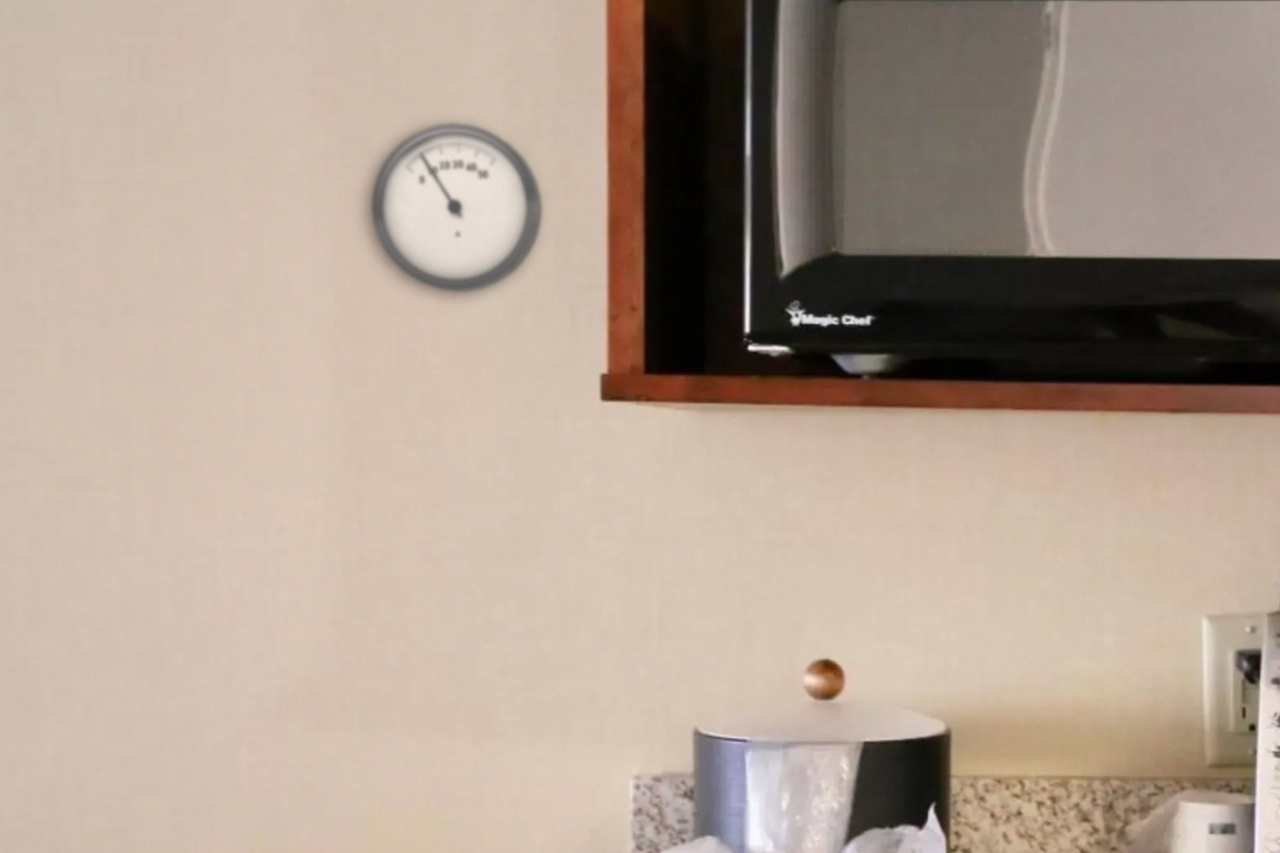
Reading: 10 (A)
